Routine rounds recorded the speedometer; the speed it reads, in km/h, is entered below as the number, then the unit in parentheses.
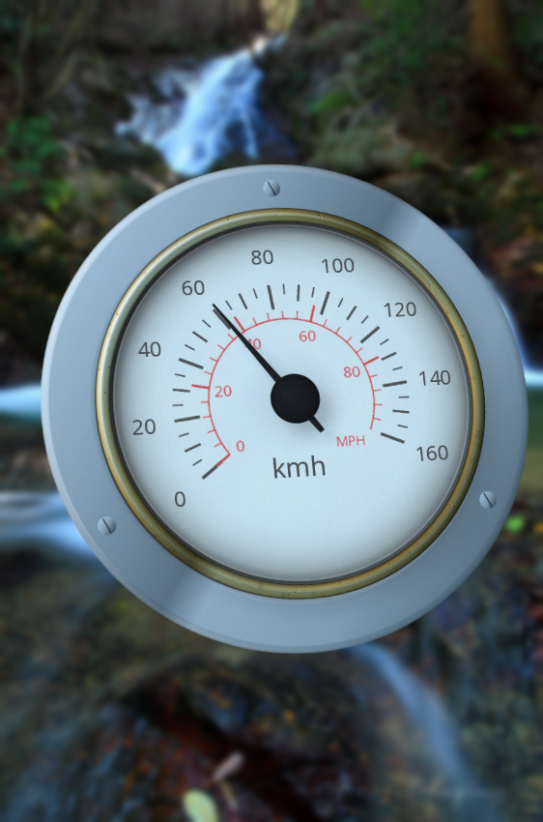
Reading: 60 (km/h)
